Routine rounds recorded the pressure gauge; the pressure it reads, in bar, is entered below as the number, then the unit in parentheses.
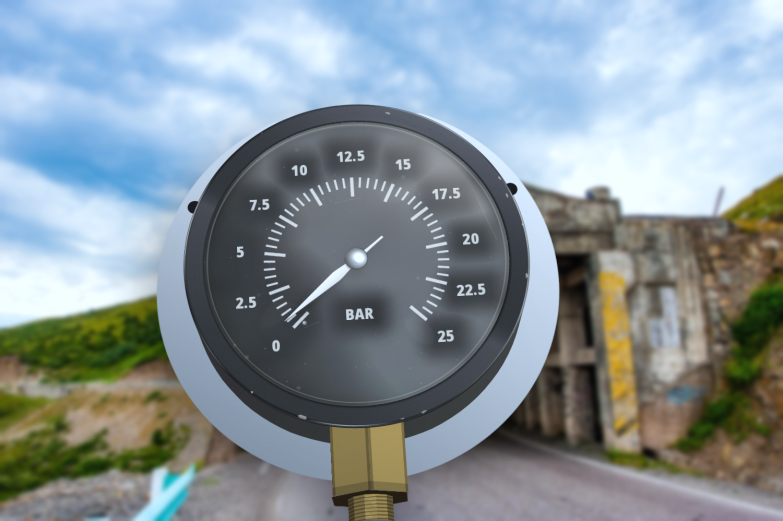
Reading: 0.5 (bar)
